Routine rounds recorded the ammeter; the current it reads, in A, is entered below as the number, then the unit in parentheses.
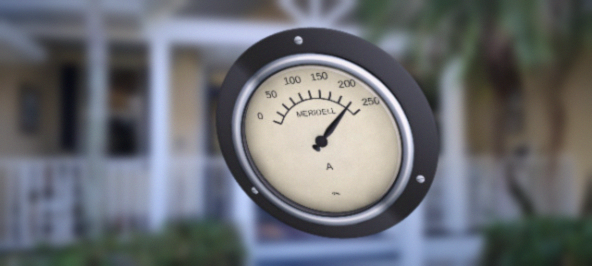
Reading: 225 (A)
